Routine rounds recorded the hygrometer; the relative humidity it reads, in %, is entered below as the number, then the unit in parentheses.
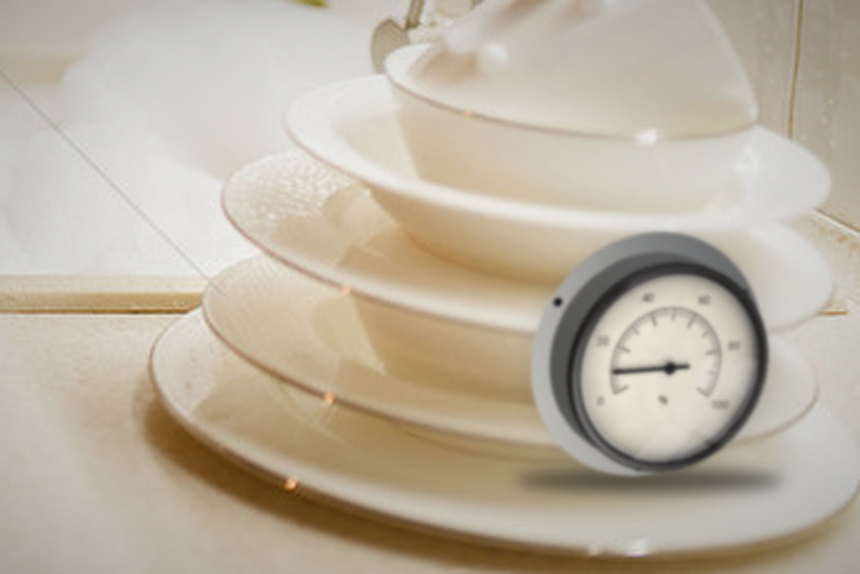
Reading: 10 (%)
